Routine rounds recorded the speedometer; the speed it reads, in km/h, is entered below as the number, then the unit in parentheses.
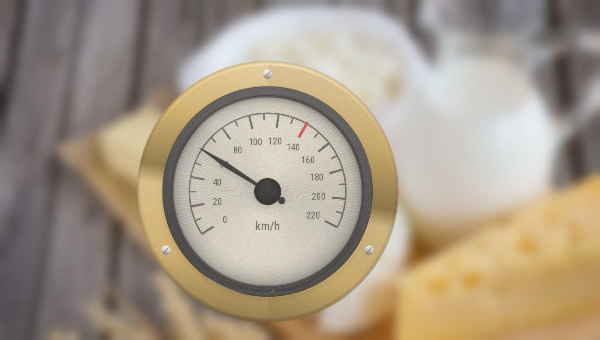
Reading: 60 (km/h)
